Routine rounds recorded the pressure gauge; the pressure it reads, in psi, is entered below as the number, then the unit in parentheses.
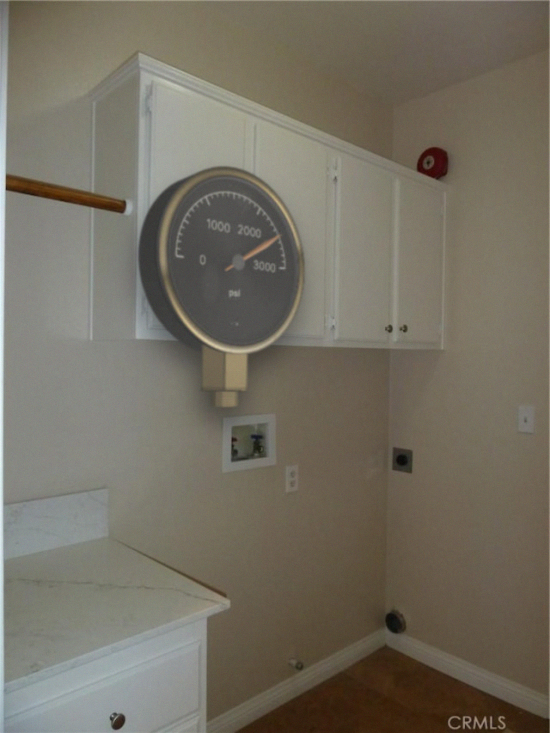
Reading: 2500 (psi)
